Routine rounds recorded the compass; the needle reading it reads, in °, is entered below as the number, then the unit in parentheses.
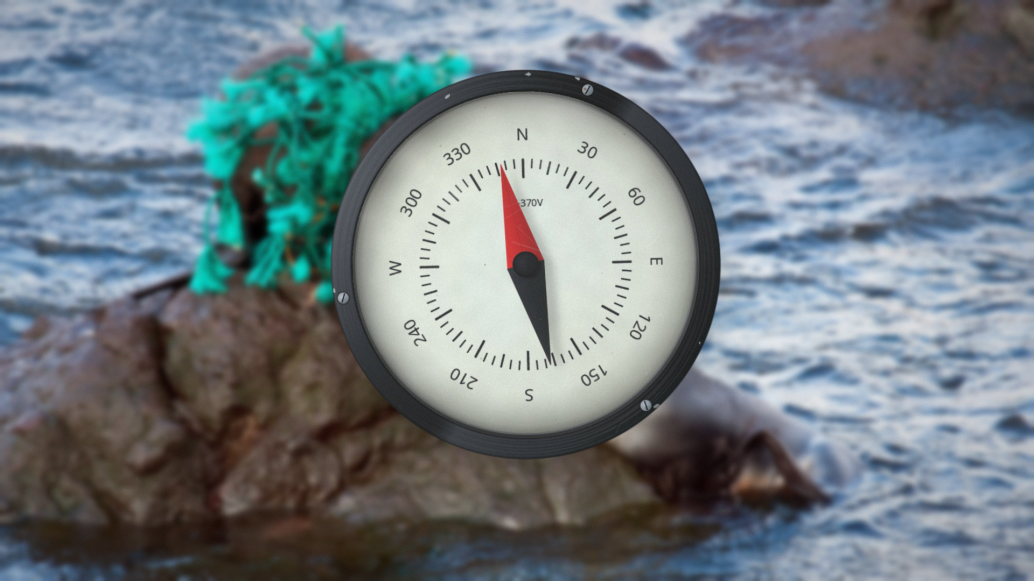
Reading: 347.5 (°)
